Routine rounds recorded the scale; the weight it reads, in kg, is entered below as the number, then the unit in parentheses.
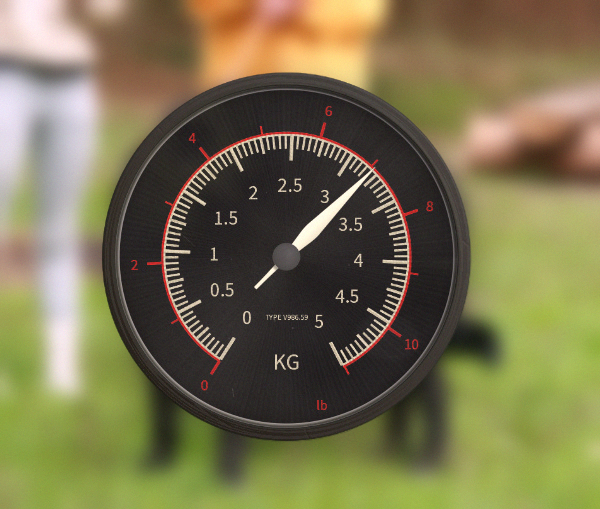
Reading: 3.2 (kg)
